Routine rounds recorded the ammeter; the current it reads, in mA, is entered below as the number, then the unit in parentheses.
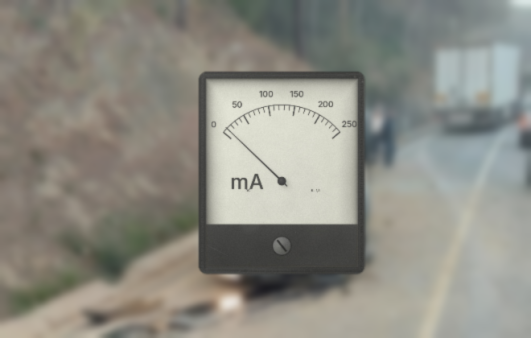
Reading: 10 (mA)
